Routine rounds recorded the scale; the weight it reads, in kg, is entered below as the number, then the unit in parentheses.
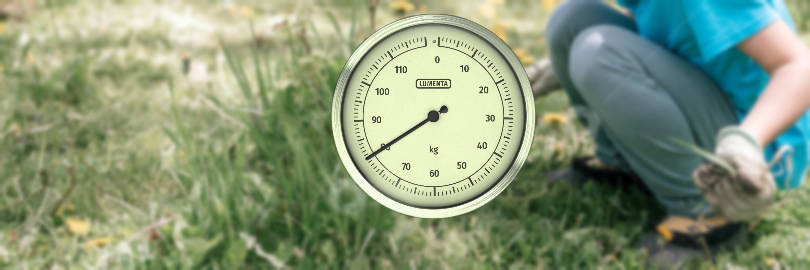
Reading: 80 (kg)
